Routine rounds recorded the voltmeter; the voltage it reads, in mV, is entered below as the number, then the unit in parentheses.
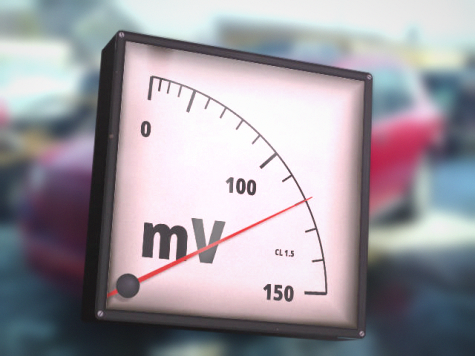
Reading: 120 (mV)
